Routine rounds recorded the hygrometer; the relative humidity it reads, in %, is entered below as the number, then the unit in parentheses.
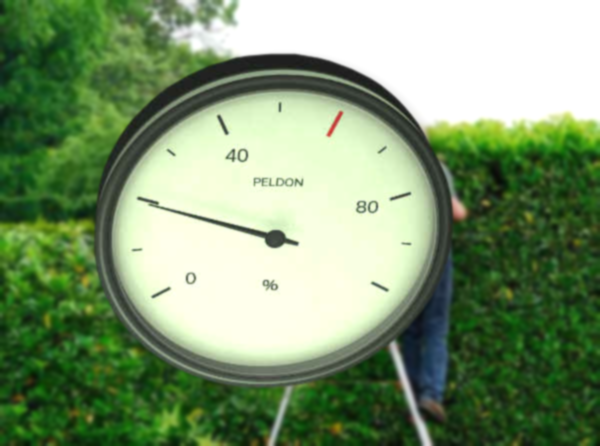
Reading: 20 (%)
